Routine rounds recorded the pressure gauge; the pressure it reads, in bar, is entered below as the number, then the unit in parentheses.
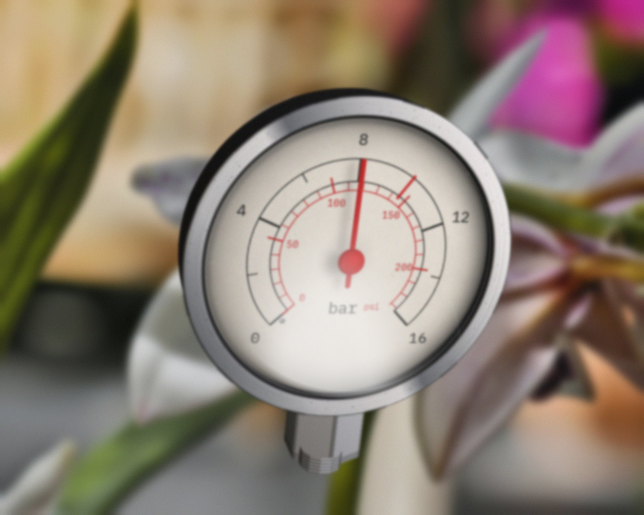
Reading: 8 (bar)
